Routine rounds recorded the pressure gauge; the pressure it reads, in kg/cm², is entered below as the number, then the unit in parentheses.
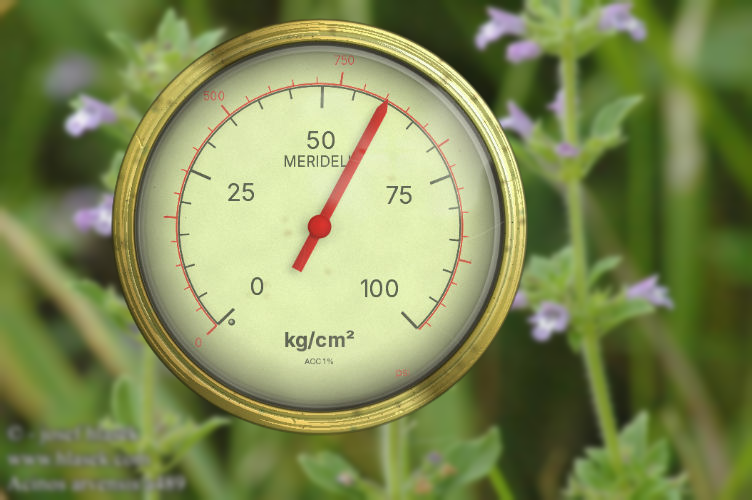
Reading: 60 (kg/cm²)
